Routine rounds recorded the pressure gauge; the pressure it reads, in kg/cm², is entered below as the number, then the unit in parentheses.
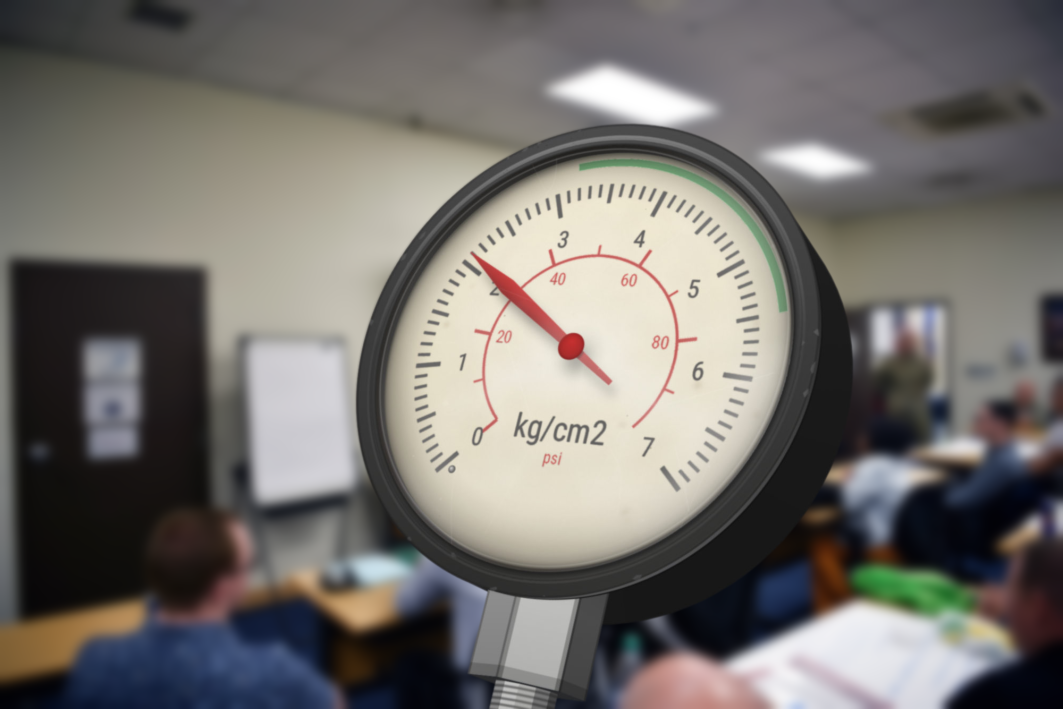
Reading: 2.1 (kg/cm²)
